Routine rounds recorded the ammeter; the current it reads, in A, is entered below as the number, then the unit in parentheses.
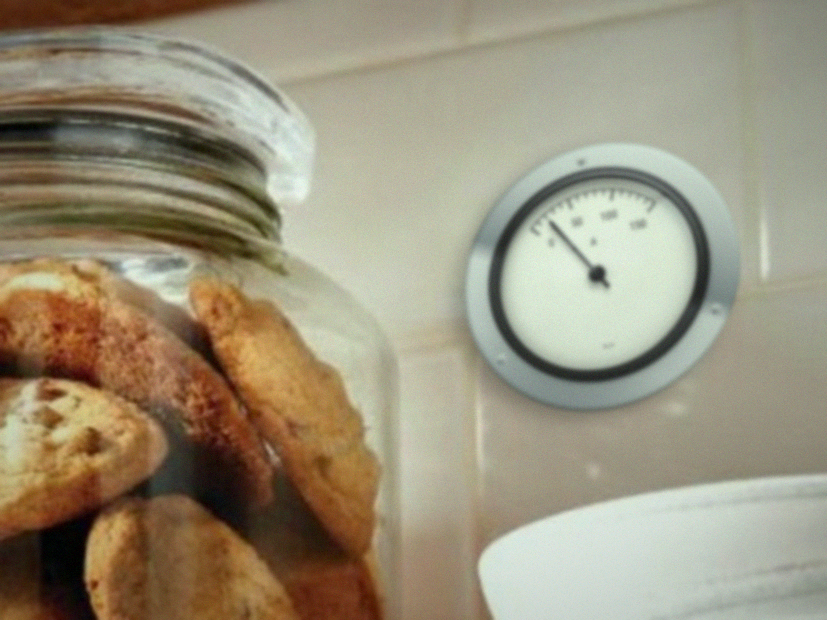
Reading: 20 (A)
